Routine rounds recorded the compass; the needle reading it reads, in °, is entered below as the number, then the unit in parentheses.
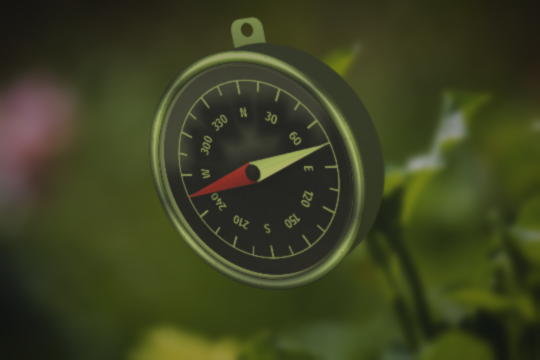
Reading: 255 (°)
